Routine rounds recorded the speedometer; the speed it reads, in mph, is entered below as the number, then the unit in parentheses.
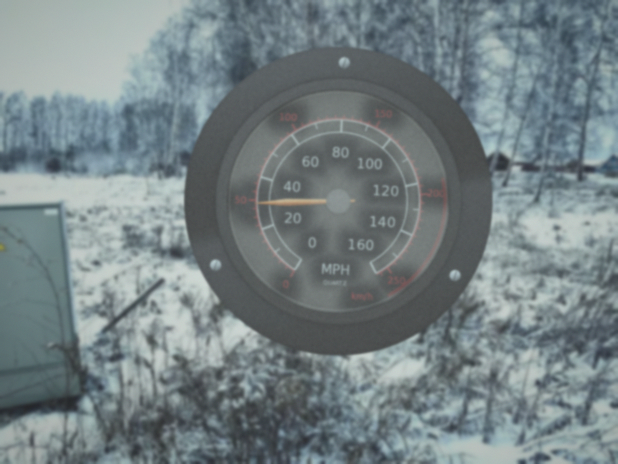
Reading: 30 (mph)
